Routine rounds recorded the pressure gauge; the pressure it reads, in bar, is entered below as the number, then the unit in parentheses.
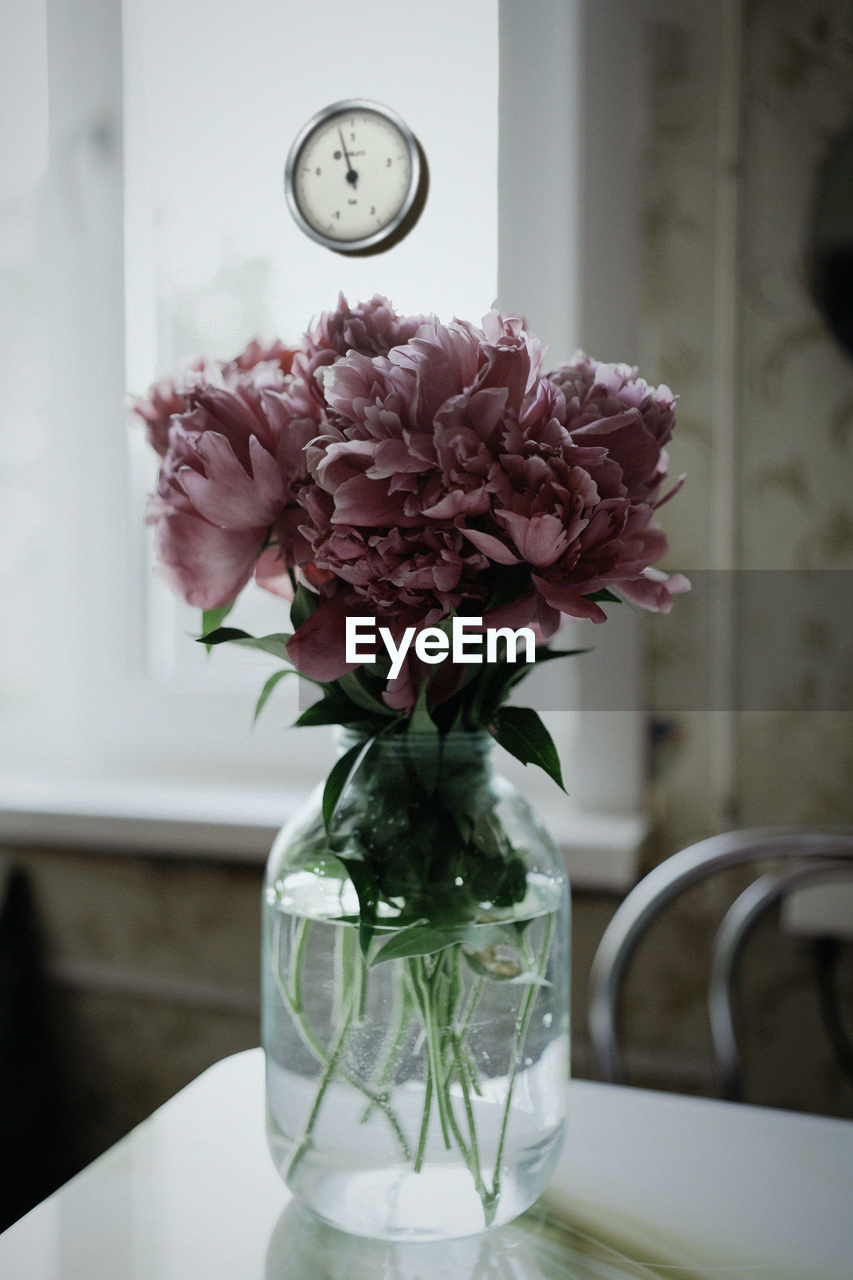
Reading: 0.8 (bar)
